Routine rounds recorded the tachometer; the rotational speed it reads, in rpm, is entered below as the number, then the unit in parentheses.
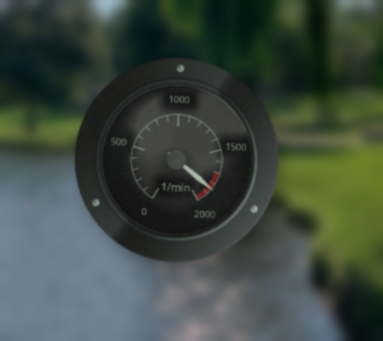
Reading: 1850 (rpm)
